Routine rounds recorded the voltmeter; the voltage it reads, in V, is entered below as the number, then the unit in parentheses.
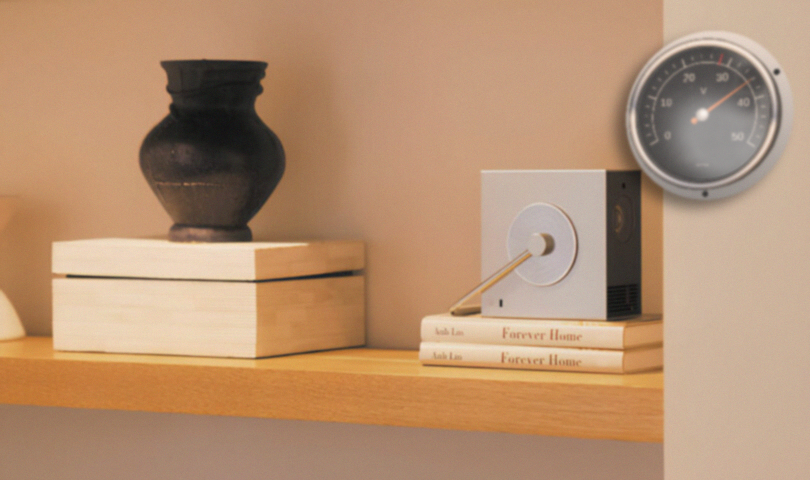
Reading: 36 (V)
